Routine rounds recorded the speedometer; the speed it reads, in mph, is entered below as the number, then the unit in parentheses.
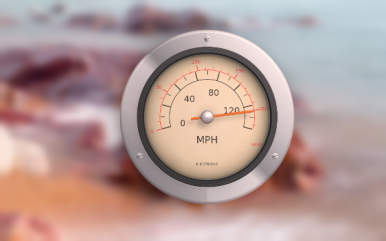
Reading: 125 (mph)
